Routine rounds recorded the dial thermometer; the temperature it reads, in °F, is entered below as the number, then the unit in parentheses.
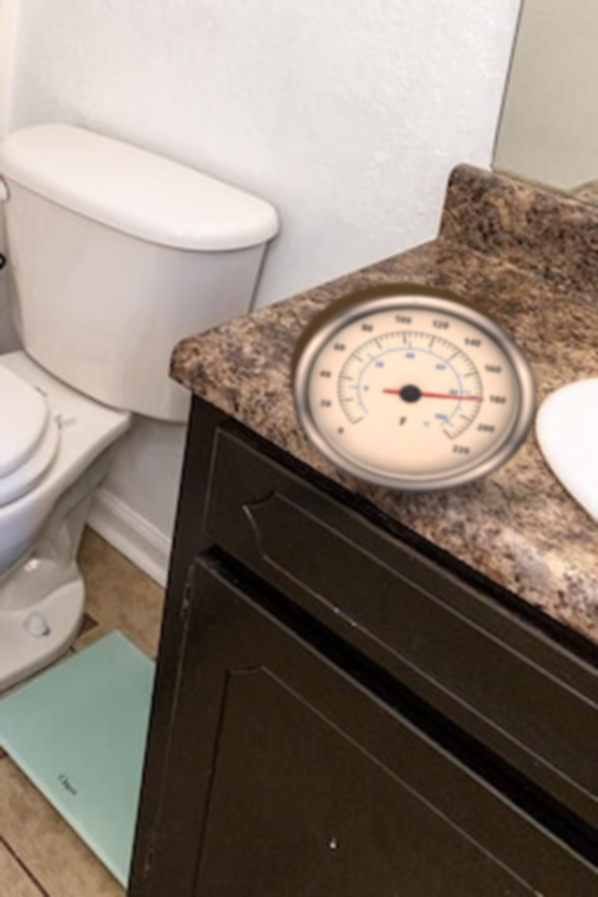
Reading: 180 (°F)
